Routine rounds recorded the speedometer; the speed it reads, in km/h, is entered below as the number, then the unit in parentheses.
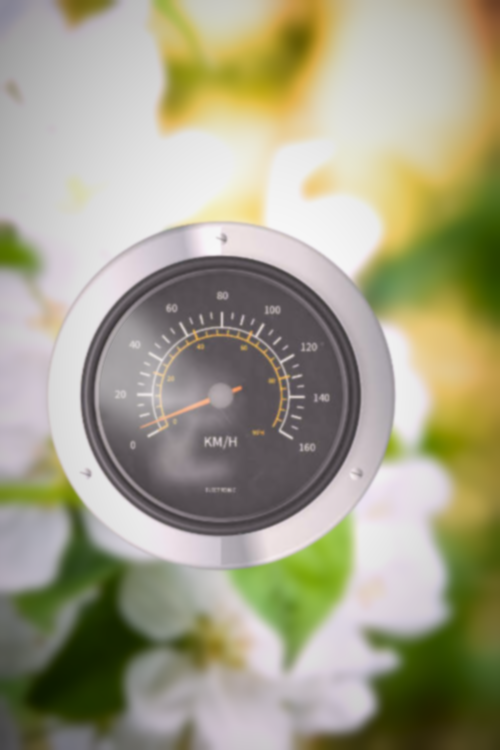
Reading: 5 (km/h)
